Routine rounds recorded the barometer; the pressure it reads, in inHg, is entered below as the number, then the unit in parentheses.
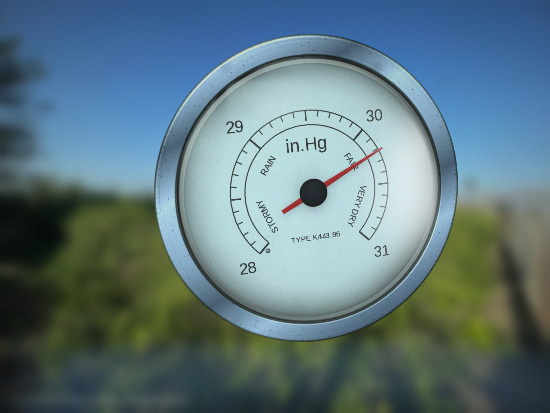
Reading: 30.2 (inHg)
